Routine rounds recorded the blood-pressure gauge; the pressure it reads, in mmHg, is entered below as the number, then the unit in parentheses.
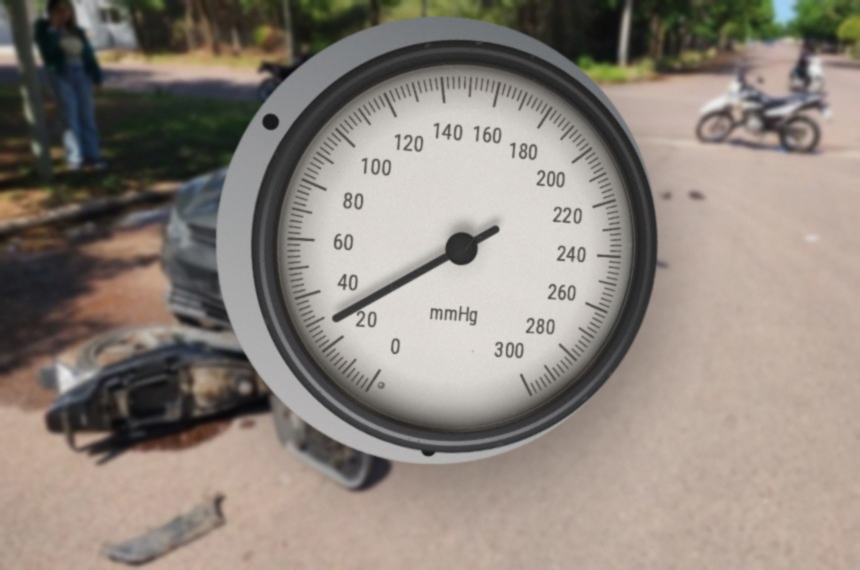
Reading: 28 (mmHg)
